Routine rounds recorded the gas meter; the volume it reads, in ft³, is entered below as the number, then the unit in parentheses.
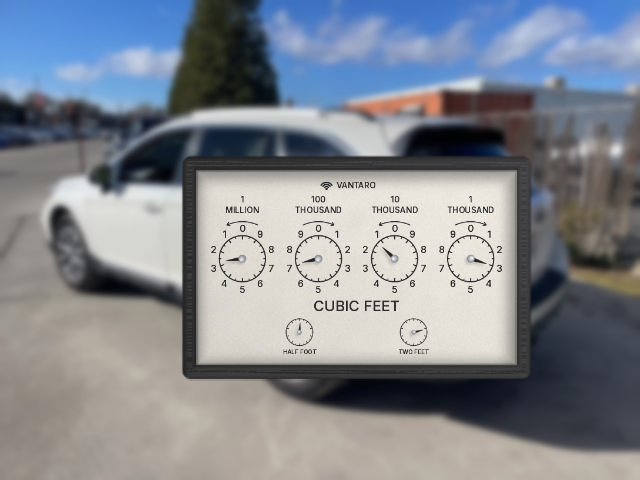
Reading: 271300 (ft³)
